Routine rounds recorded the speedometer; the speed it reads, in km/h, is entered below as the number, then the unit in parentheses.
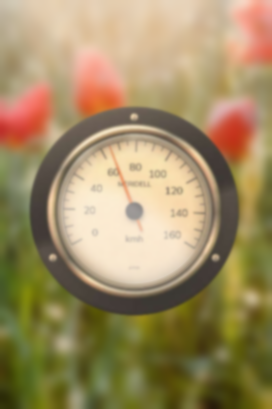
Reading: 65 (km/h)
